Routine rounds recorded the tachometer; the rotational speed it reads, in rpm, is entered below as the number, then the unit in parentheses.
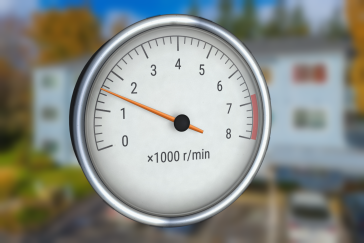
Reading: 1500 (rpm)
